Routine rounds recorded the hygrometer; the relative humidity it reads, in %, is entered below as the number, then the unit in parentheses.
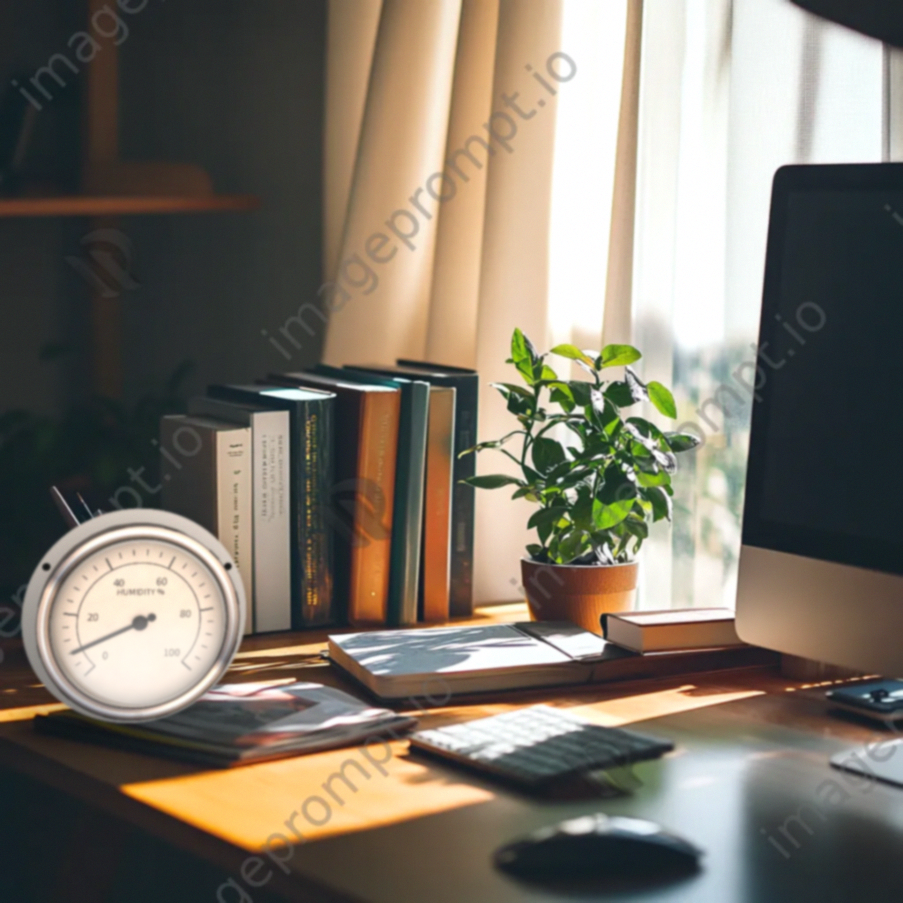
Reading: 8 (%)
